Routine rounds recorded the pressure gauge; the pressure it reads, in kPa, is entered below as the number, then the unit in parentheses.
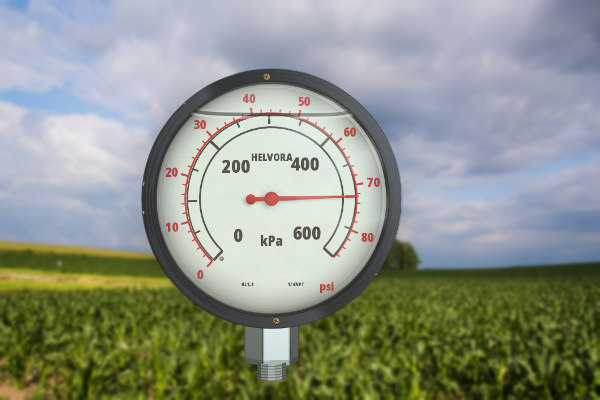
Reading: 500 (kPa)
